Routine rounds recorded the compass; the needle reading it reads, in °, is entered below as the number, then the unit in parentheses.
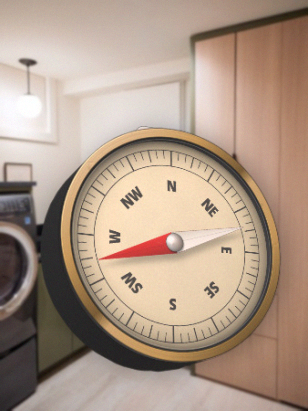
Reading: 252.5 (°)
